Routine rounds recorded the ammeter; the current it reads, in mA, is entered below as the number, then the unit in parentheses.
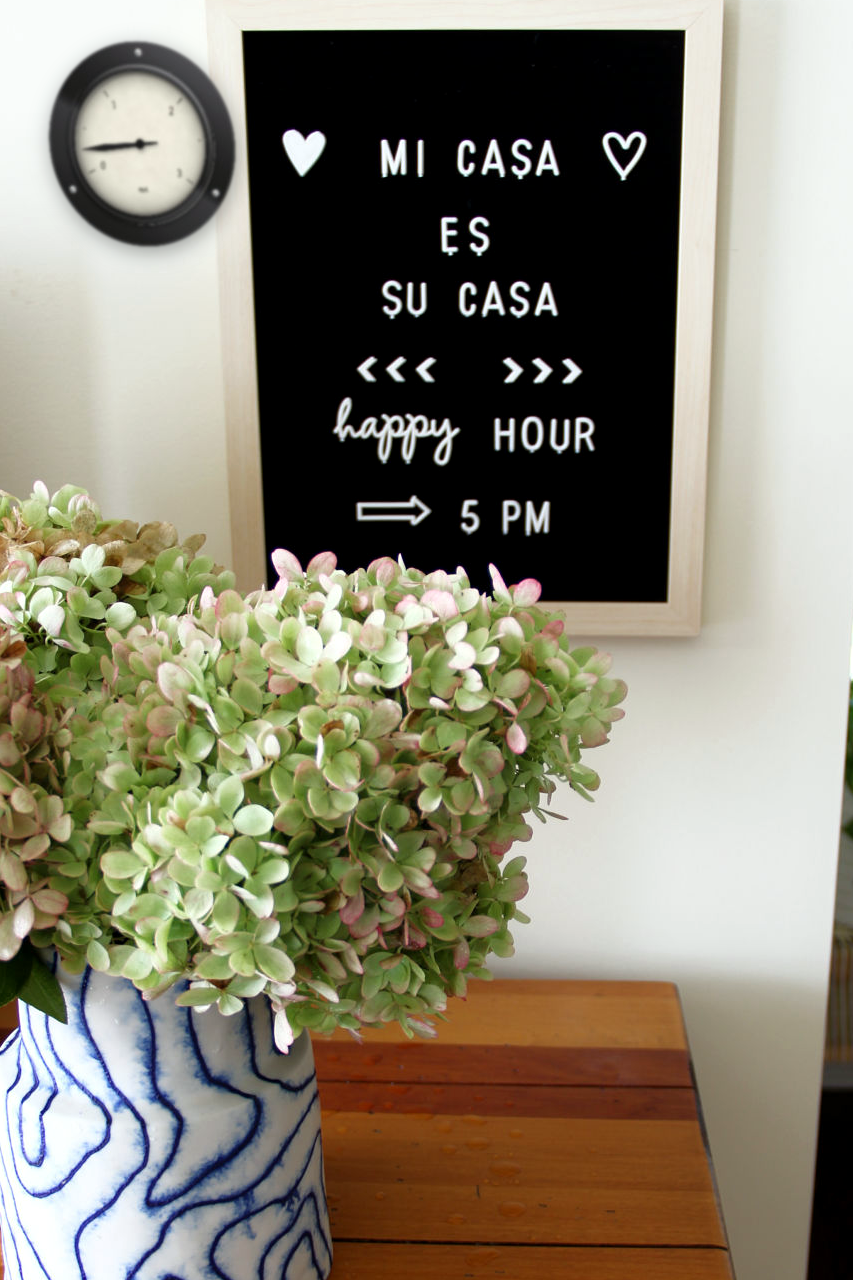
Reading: 0.25 (mA)
